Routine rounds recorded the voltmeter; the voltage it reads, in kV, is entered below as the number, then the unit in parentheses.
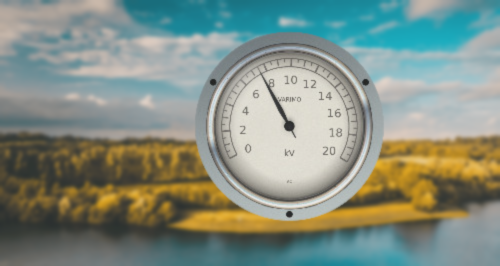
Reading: 7.5 (kV)
